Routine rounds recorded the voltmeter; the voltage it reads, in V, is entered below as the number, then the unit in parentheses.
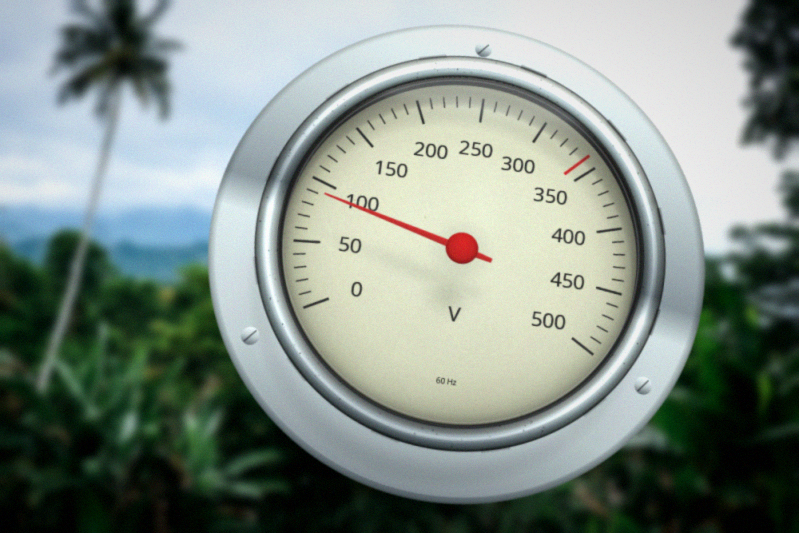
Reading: 90 (V)
